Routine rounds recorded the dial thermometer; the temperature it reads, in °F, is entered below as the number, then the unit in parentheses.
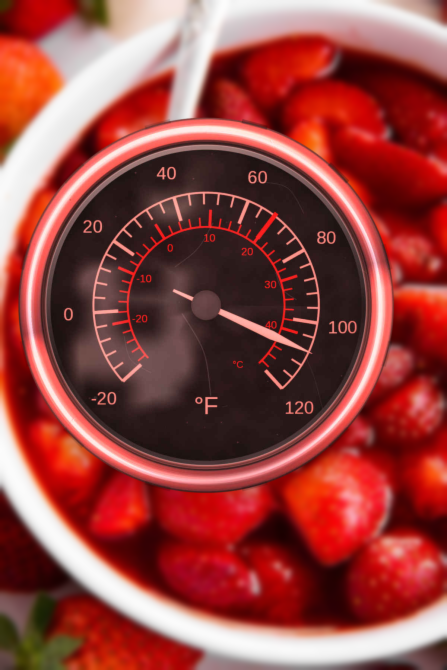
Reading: 108 (°F)
